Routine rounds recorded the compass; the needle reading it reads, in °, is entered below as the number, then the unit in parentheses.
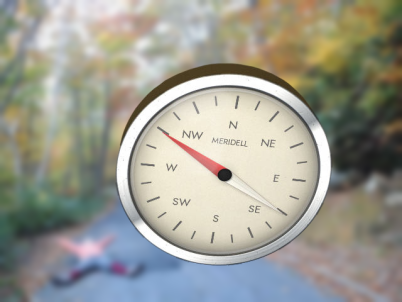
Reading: 300 (°)
